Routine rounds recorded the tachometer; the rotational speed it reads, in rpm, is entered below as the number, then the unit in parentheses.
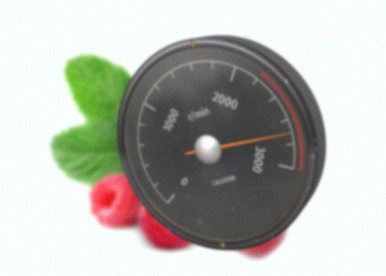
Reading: 2700 (rpm)
